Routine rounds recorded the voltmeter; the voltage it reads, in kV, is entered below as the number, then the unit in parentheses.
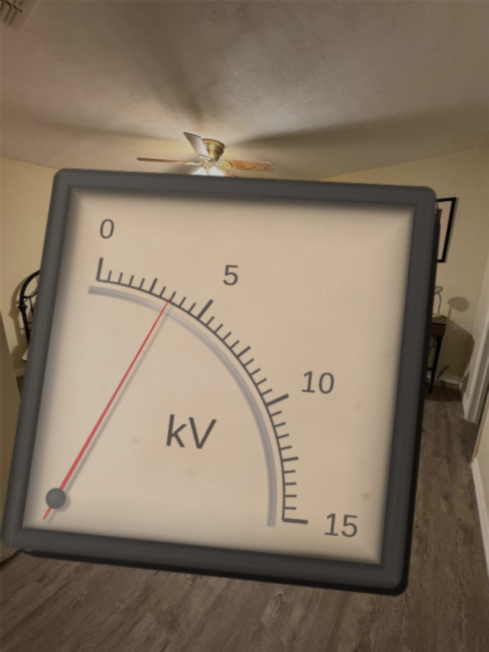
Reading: 3.5 (kV)
